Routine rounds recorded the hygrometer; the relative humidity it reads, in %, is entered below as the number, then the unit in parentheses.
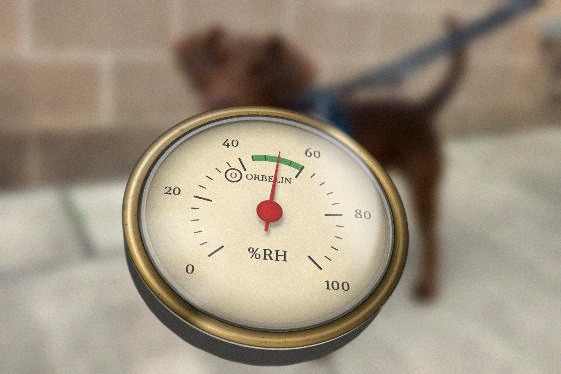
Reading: 52 (%)
